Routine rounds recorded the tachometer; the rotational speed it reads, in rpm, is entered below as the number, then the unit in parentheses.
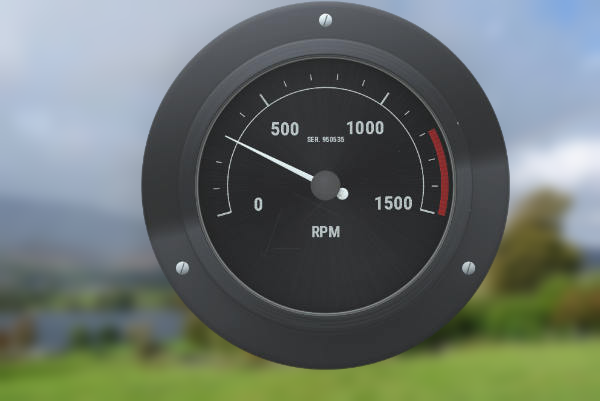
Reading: 300 (rpm)
